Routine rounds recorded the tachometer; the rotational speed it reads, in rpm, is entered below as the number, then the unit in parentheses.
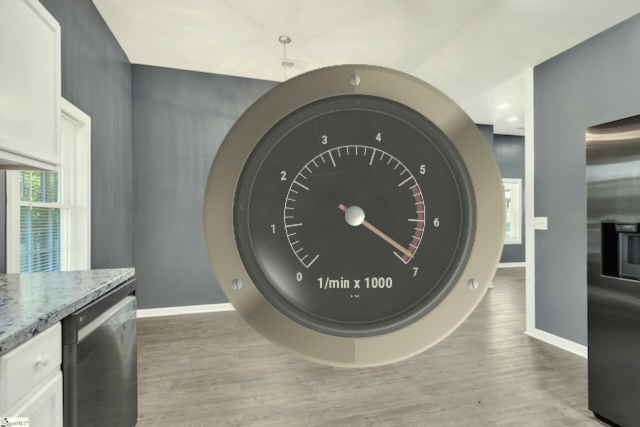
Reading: 6800 (rpm)
